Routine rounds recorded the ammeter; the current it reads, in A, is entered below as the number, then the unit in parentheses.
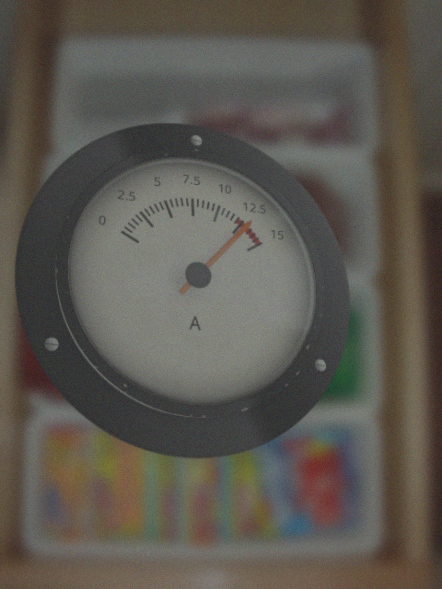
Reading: 13 (A)
